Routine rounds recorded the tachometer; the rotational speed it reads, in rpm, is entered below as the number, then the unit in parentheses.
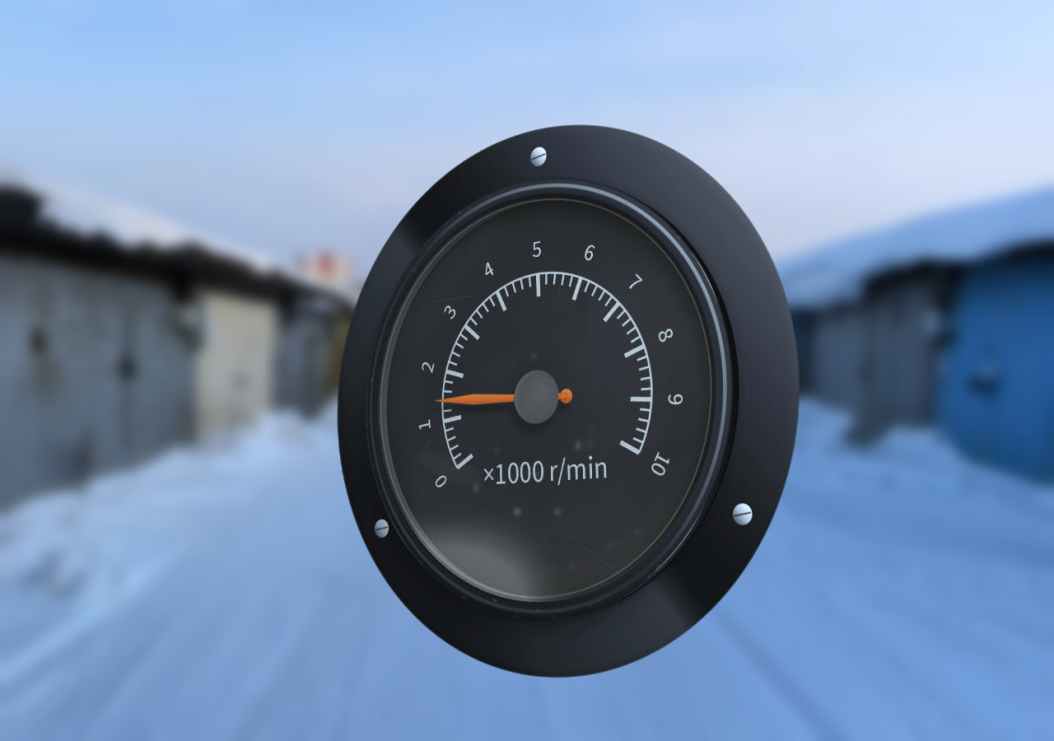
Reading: 1400 (rpm)
